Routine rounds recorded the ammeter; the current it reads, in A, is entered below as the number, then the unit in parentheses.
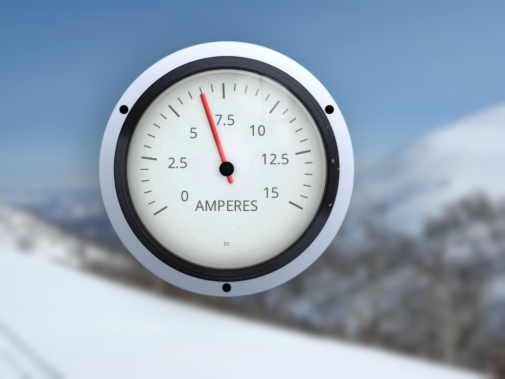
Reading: 6.5 (A)
